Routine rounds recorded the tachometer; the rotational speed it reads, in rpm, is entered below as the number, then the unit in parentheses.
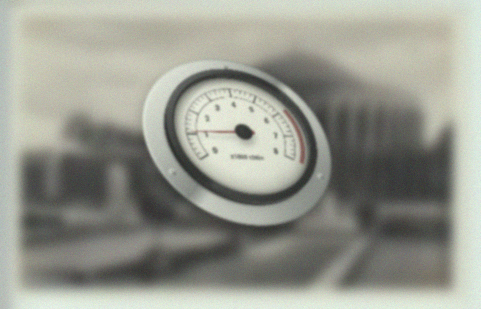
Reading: 1000 (rpm)
